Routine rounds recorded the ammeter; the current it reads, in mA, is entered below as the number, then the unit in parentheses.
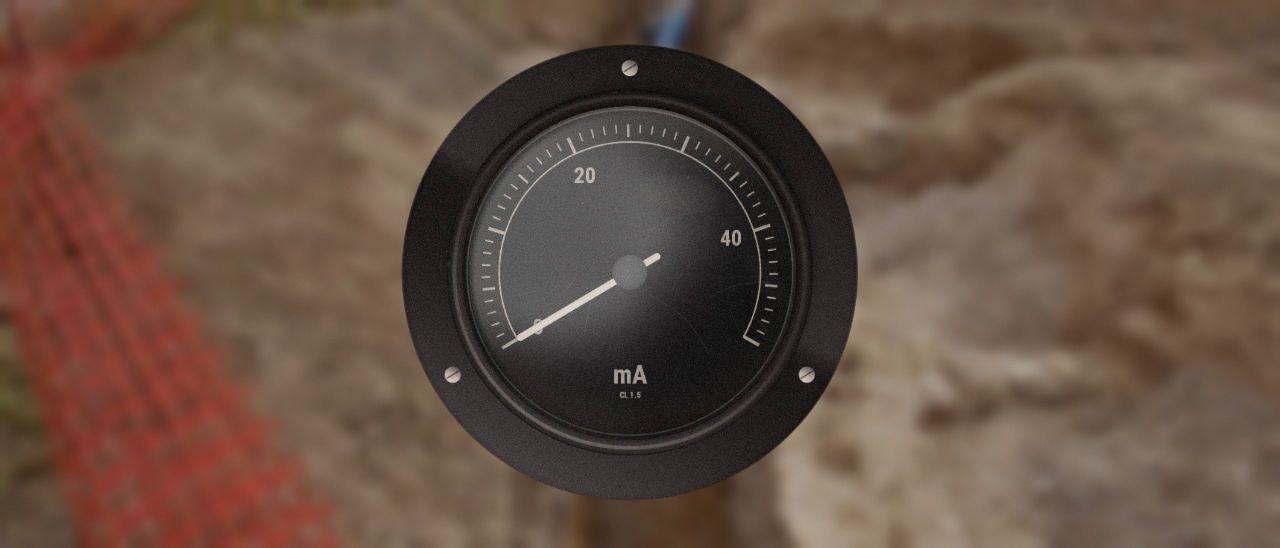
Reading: 0 (mA)
